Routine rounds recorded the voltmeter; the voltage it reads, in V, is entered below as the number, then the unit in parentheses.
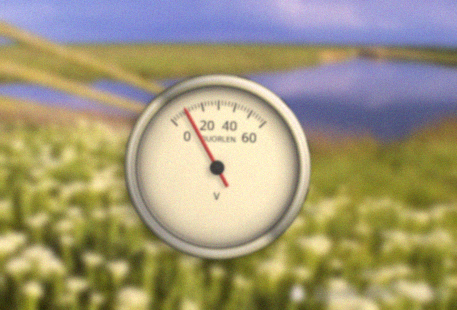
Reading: 10 (V)
